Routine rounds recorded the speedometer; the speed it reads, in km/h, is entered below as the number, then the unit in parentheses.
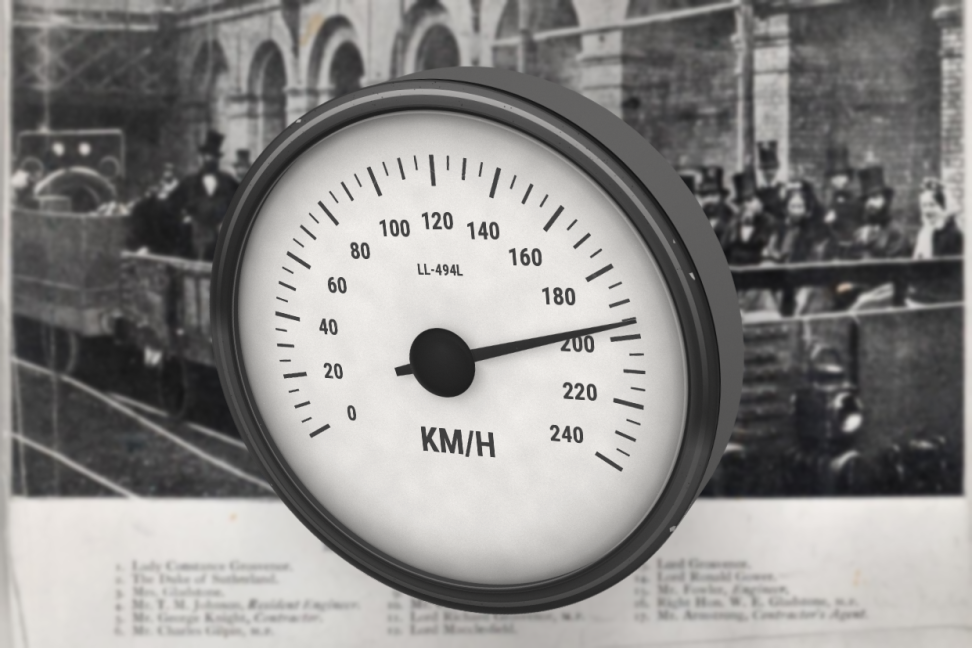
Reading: 195 (km/h)
